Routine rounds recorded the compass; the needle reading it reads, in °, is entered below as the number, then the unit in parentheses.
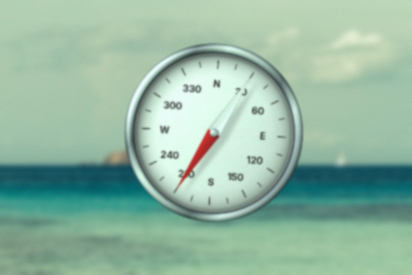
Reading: 210 (°)
